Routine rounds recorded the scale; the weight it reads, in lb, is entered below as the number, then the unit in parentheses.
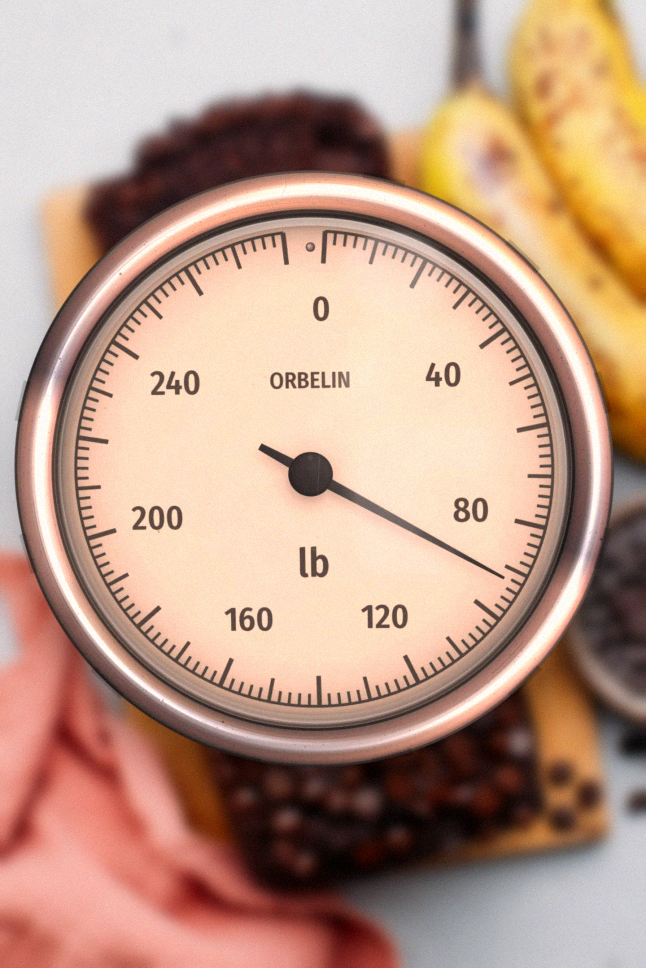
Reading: 92 (lb)
